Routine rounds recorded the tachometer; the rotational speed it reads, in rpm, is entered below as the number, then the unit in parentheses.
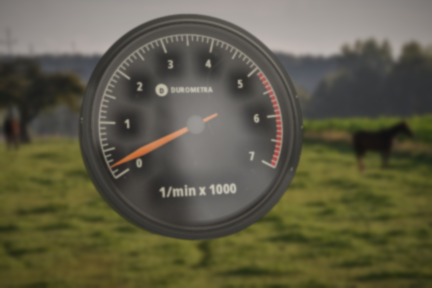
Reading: 200 (rpm)
